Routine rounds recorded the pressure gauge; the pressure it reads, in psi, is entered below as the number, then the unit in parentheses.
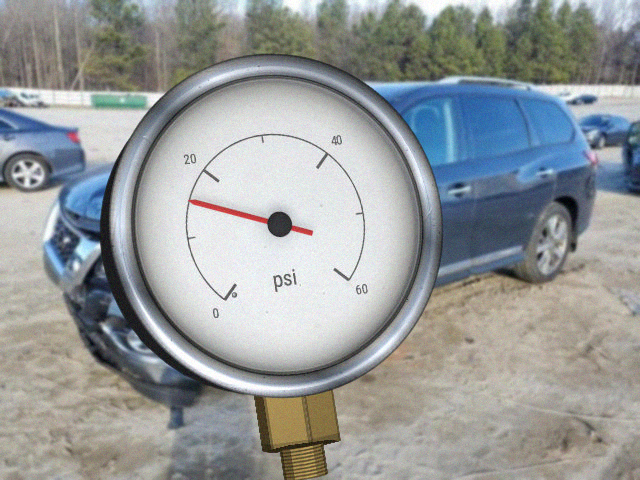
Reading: 15 (psi)
